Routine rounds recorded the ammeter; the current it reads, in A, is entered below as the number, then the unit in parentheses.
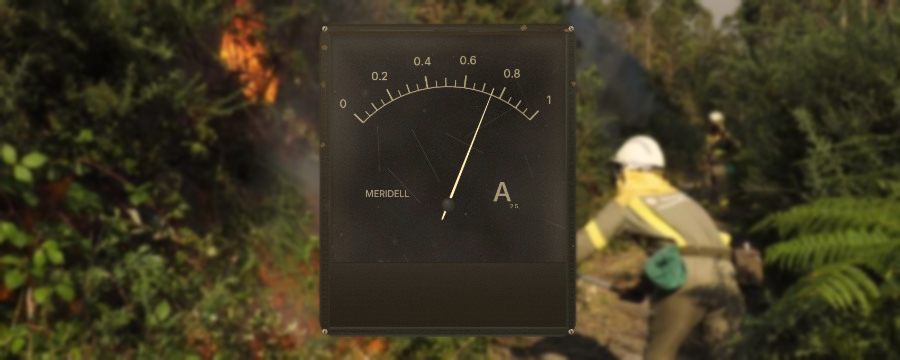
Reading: 0.75 (A)
